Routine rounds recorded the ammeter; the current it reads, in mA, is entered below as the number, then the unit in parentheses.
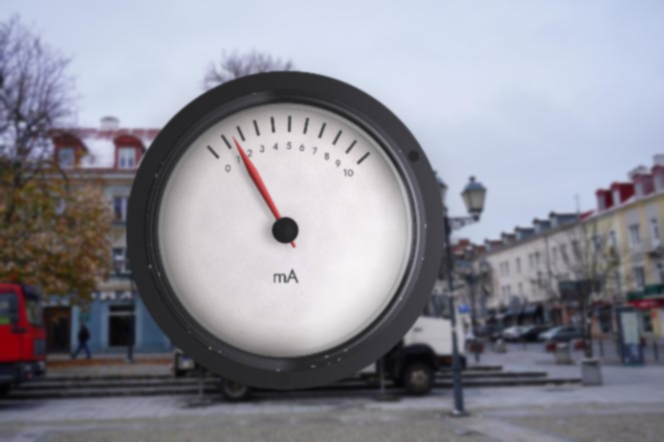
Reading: 1.5 (mA)
